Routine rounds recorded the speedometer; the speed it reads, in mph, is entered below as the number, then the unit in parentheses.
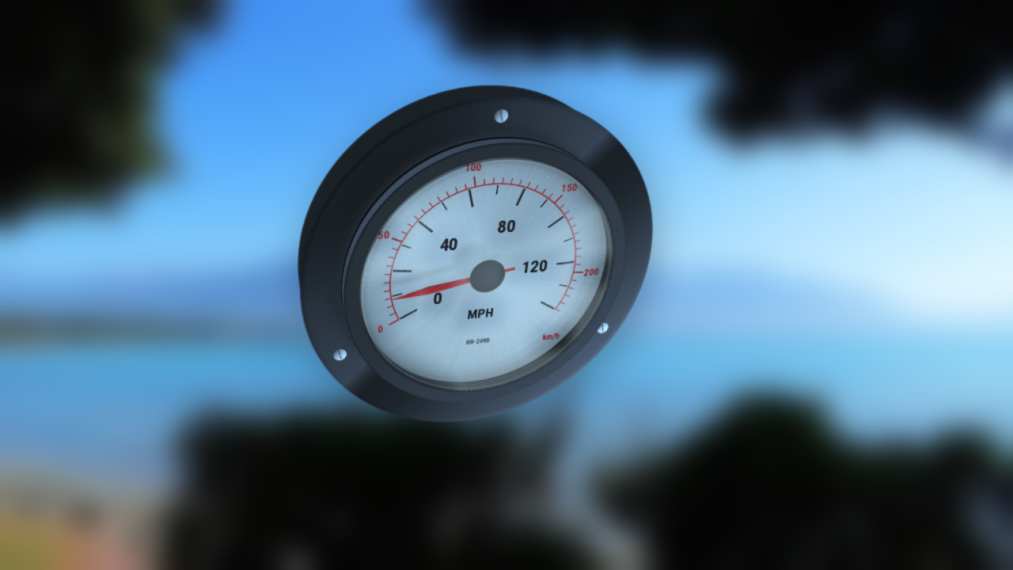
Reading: 10 (mph)
